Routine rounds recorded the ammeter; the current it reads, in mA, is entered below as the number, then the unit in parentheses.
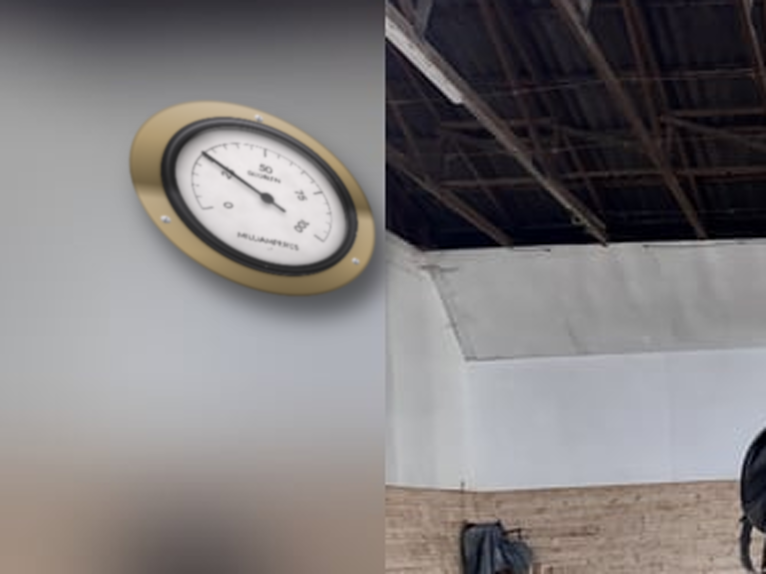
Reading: 25 (mA)
